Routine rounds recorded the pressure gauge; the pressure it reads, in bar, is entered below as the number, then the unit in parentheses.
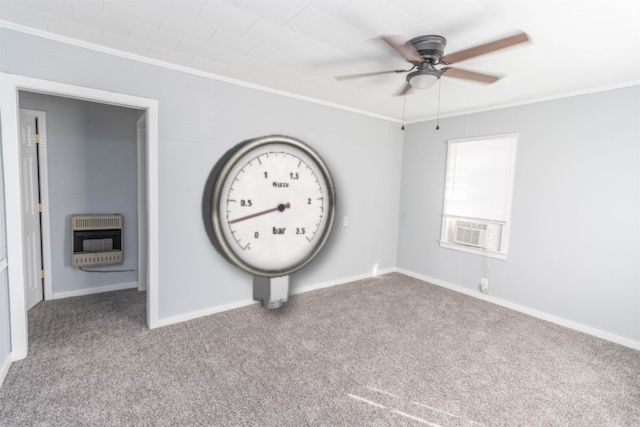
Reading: 0.3 (bar)
